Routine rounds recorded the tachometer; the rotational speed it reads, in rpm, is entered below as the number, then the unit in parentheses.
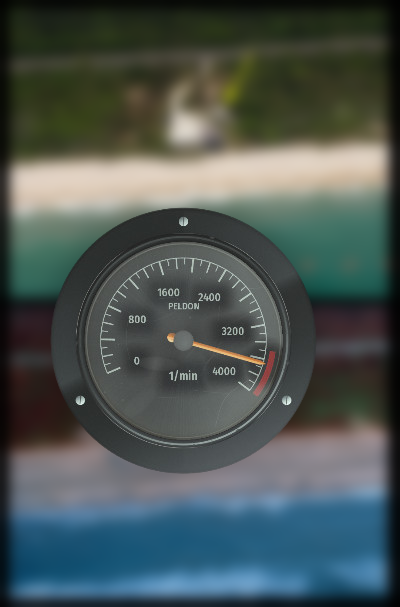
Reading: 3650 (rpm)
